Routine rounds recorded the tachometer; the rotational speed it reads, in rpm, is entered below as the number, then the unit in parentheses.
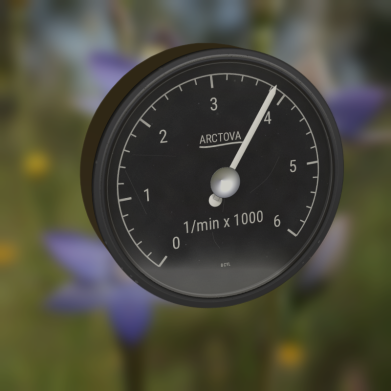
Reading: 3800 (rpm)
